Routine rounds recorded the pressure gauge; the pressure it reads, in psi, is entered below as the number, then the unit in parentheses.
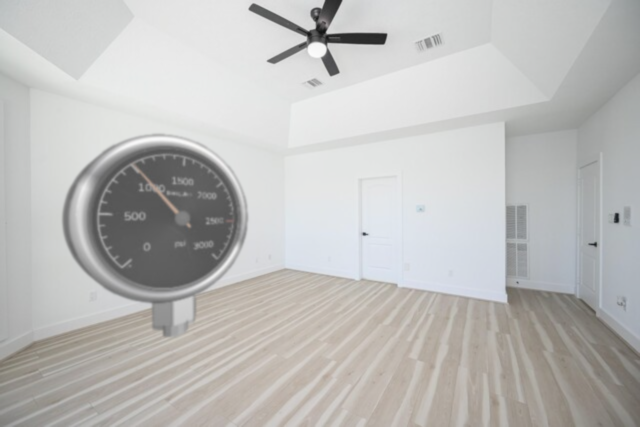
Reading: 1000 (psi)
